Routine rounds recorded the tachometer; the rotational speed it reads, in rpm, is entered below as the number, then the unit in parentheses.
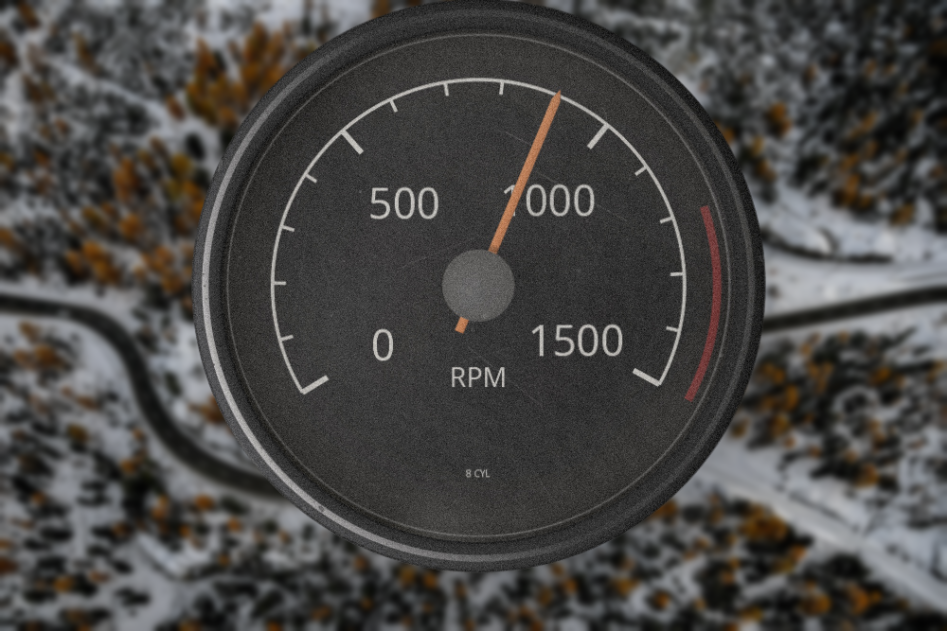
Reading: 900 (rpm)
